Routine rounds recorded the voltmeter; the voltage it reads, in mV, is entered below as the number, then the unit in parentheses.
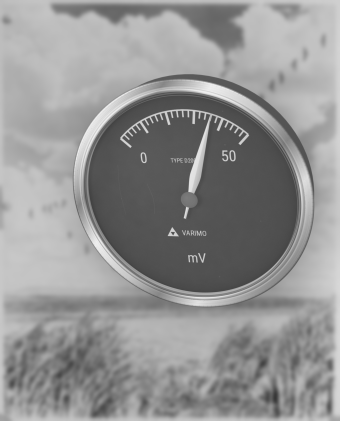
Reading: 36 (mV)
